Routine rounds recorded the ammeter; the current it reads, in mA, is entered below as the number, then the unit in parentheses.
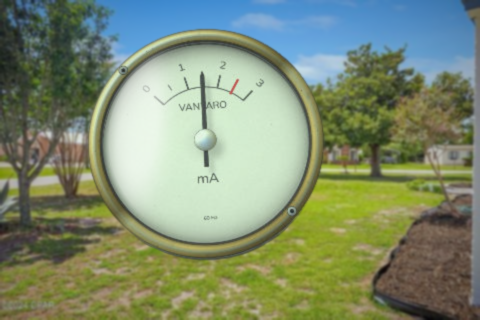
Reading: 1.5 (mA)
